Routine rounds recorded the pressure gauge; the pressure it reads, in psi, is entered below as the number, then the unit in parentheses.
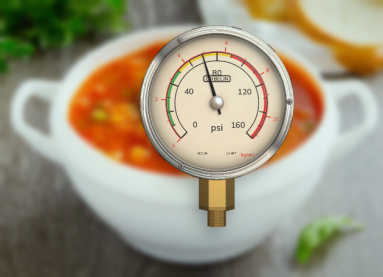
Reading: 70 (psi)
